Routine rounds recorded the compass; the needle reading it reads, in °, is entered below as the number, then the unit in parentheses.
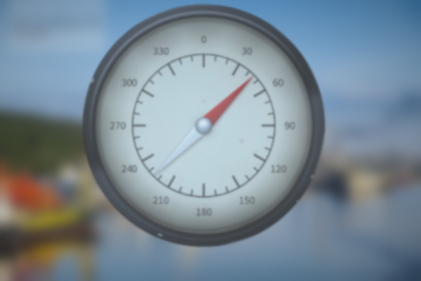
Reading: 45 (°)
